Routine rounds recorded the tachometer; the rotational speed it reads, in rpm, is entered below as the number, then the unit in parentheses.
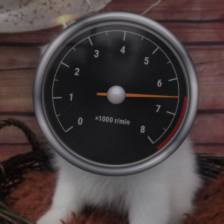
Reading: 6500 (rpm)
